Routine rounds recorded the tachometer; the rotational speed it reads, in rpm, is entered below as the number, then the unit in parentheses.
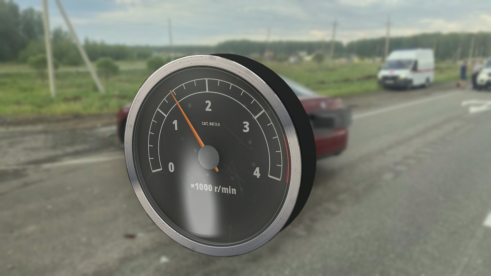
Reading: 1400 (rpm)
